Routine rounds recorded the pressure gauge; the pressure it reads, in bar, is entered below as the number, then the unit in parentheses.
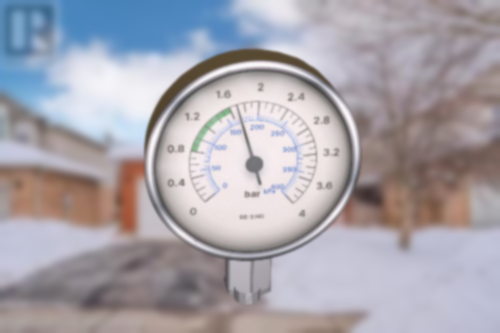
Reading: 1.7 (bar)
